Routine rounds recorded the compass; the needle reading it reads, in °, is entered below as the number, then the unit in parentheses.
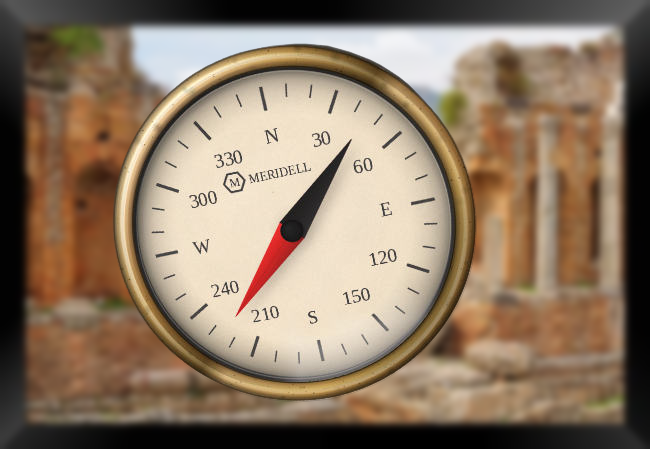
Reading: 225 (°)
